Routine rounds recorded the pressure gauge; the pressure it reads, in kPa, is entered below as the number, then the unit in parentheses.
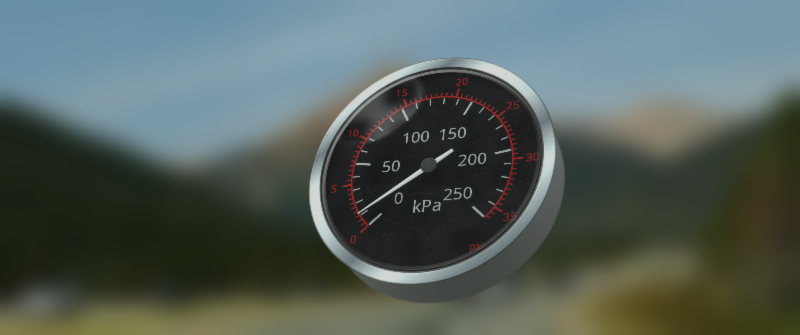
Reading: 10 (kPa)
